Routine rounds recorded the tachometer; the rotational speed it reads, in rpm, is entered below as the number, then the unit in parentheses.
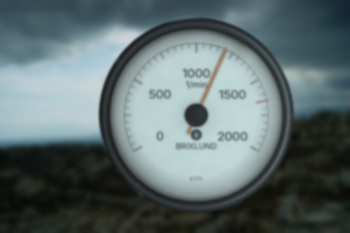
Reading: 1200 (rpm)
